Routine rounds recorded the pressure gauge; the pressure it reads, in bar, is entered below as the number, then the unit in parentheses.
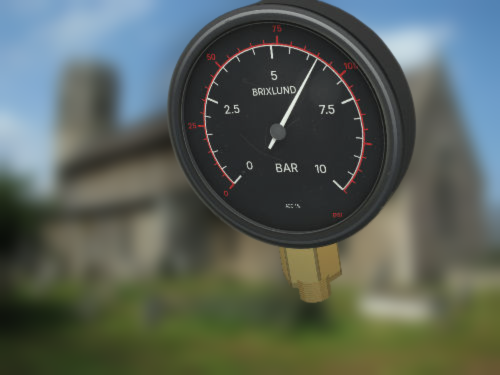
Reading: 6.25 (bar)
